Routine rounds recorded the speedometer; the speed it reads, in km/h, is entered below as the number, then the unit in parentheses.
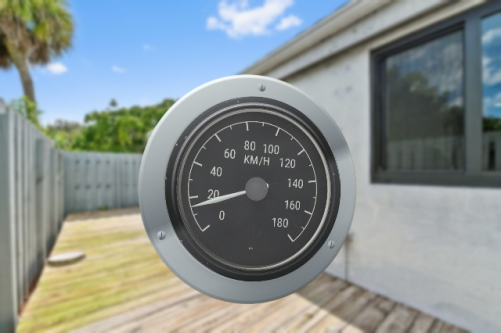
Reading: 15 (km/h)
